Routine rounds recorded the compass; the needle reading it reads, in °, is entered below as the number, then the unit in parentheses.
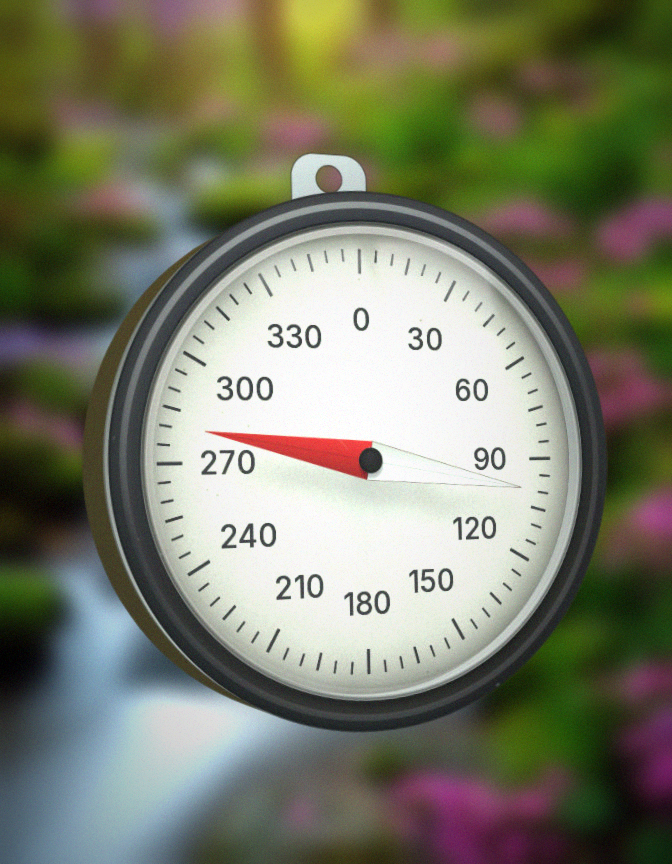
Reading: 280 (°)
